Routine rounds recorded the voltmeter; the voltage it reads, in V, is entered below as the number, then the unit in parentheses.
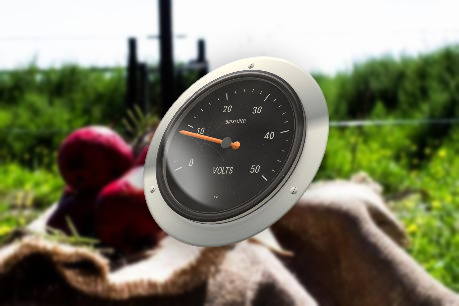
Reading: 8 (V)
